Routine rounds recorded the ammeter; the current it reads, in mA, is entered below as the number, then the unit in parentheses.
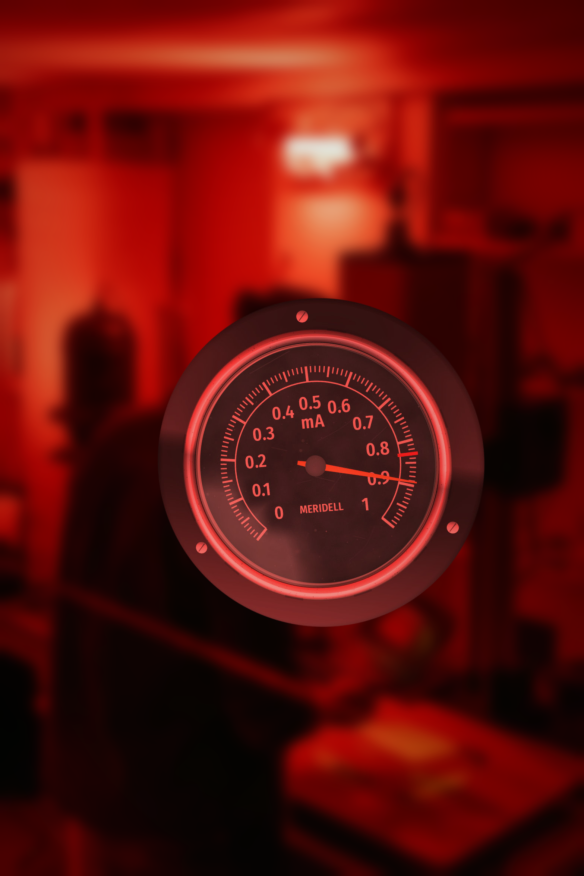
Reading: 0.89 (mA)
